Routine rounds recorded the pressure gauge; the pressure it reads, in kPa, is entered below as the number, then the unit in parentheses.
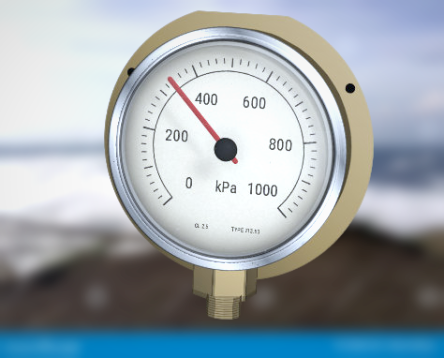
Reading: 340 (kPa)
